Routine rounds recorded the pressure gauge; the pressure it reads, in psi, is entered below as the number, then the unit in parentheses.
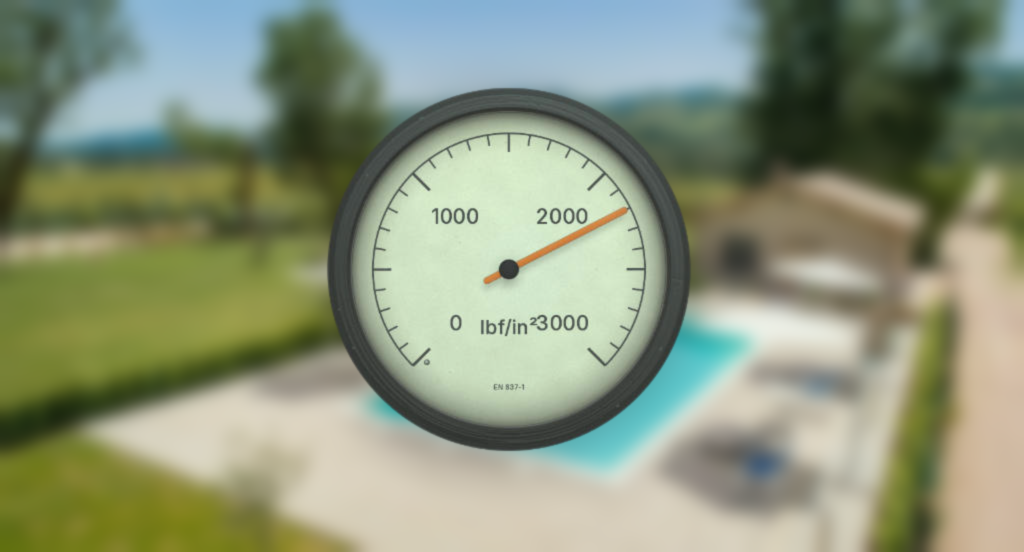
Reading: 2200 (psi)
